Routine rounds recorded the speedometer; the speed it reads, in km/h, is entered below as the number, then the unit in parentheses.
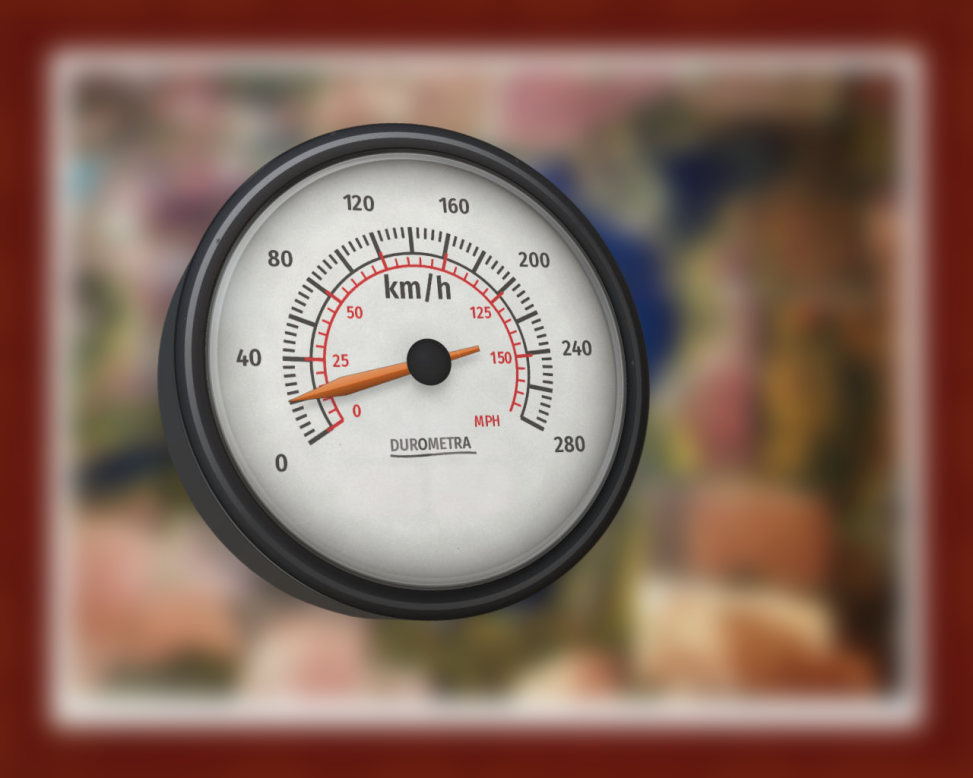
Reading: 20 (km/h)
